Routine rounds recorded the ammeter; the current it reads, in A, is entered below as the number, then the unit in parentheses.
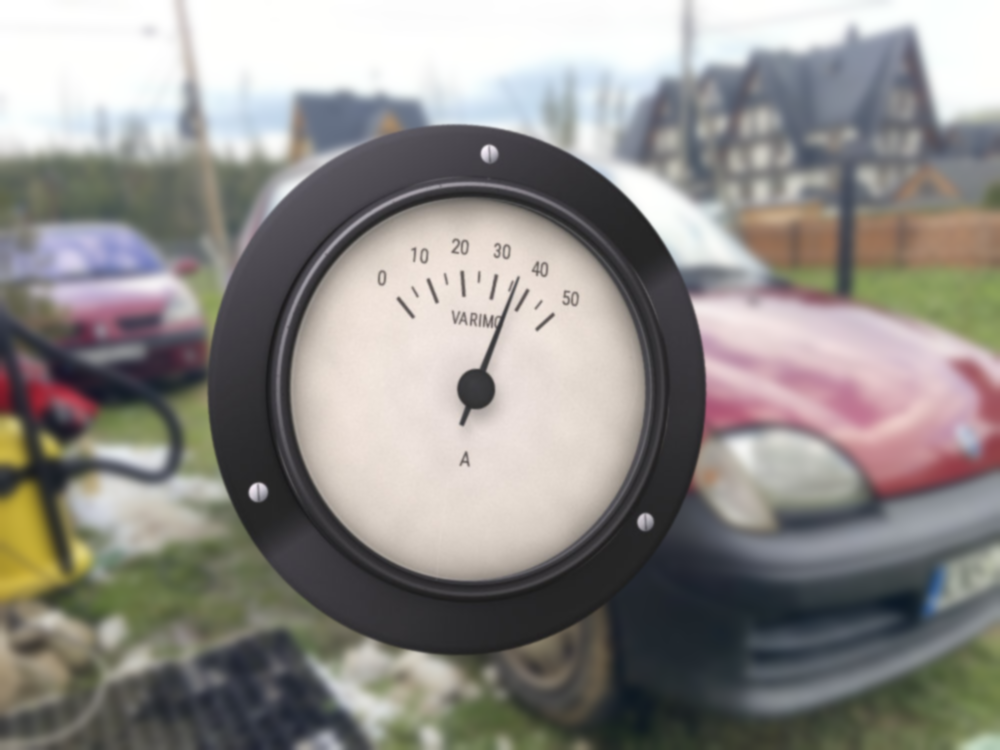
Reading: 35 (A)
